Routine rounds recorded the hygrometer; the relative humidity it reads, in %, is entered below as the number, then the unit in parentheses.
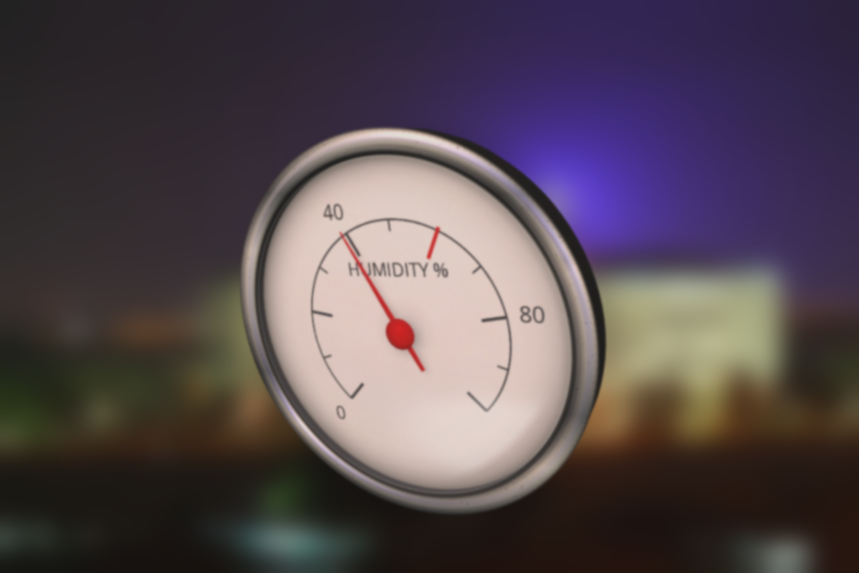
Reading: 40 (%)
